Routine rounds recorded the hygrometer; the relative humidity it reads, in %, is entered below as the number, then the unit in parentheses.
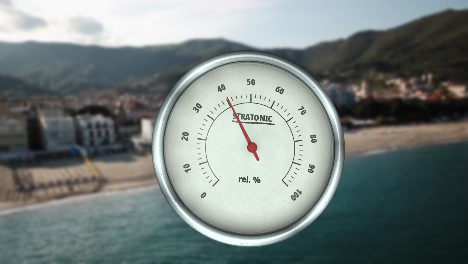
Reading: 40 (%)
